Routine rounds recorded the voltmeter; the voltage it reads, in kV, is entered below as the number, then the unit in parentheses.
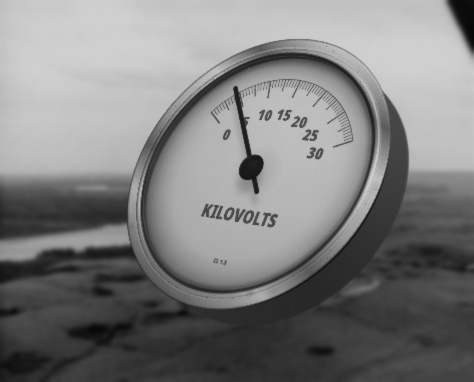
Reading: 5 (kV)
